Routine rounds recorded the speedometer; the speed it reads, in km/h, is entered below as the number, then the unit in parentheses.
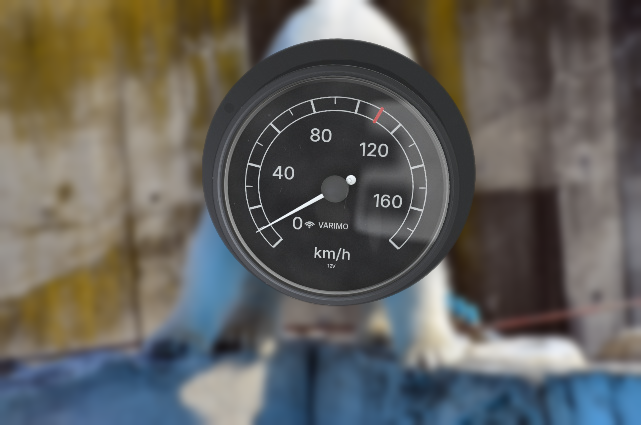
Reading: 10 (km/h)
